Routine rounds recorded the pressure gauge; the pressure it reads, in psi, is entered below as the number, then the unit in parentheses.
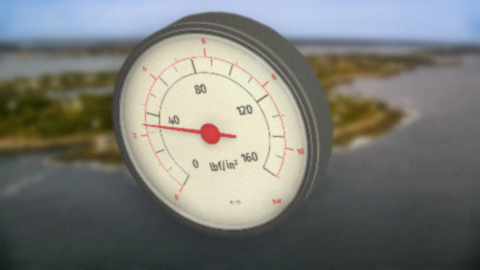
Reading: 35 (psi)
